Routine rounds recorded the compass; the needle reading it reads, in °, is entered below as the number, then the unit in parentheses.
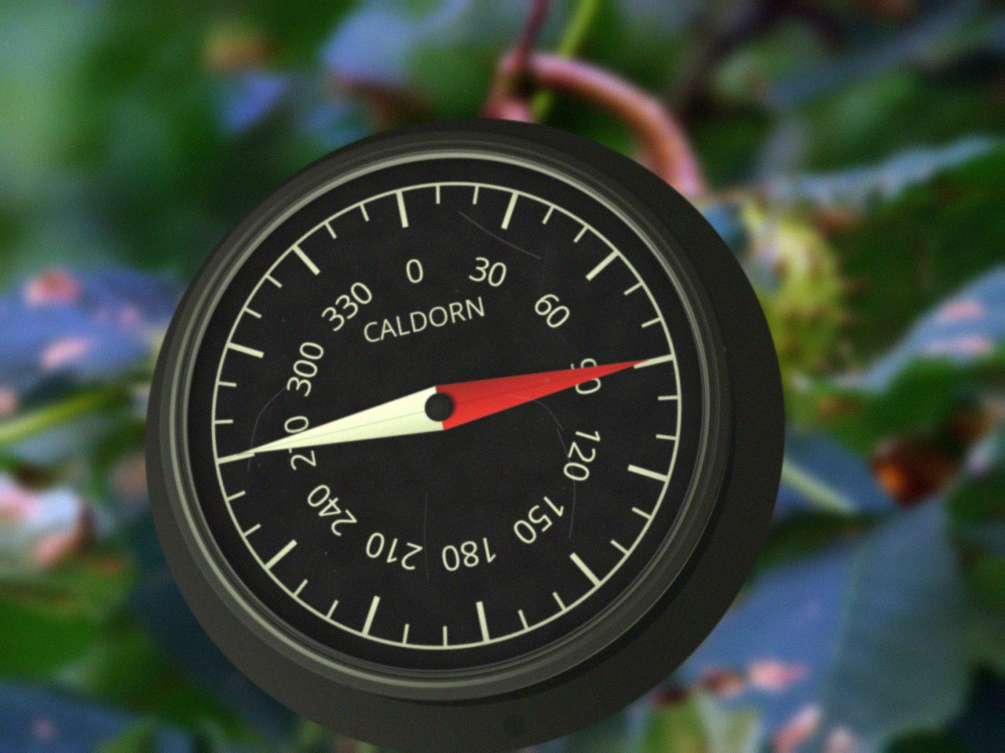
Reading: 90 (°)
